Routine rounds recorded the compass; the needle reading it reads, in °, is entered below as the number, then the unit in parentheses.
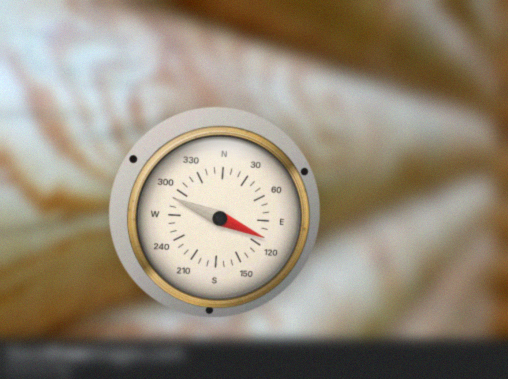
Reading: 110 (°)
